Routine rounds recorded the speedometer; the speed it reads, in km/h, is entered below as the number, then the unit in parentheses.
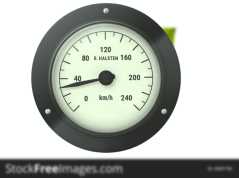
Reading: 30 (km/h)
